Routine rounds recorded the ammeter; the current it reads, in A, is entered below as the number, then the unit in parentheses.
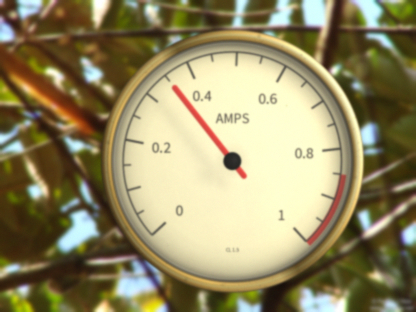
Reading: 0.35 (A)
